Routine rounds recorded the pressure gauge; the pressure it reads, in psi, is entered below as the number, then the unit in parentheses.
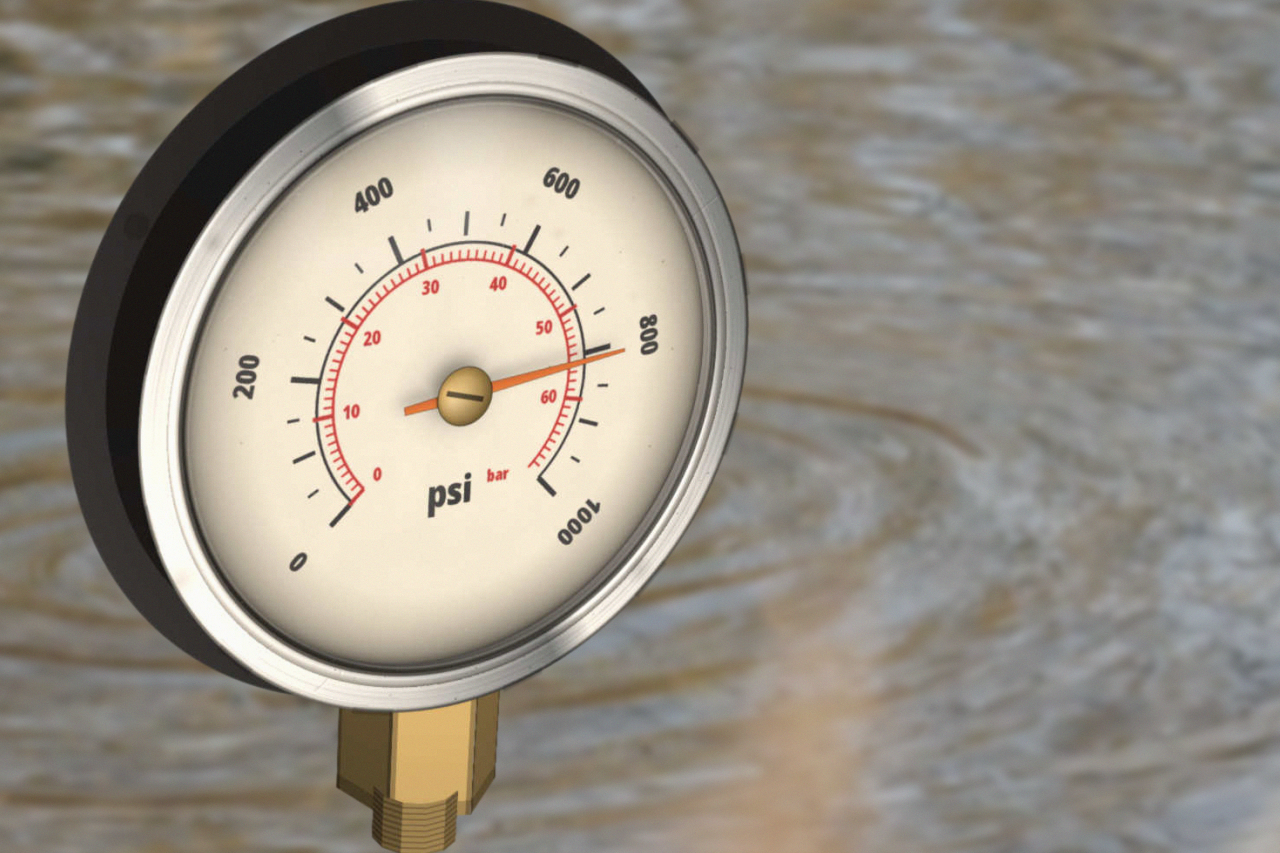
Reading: 800 (psi)
